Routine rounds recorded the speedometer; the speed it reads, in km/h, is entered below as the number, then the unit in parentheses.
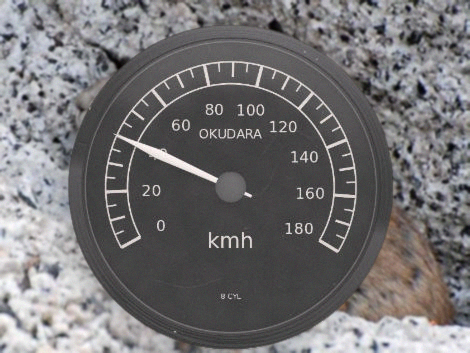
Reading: 40 (km/h)
